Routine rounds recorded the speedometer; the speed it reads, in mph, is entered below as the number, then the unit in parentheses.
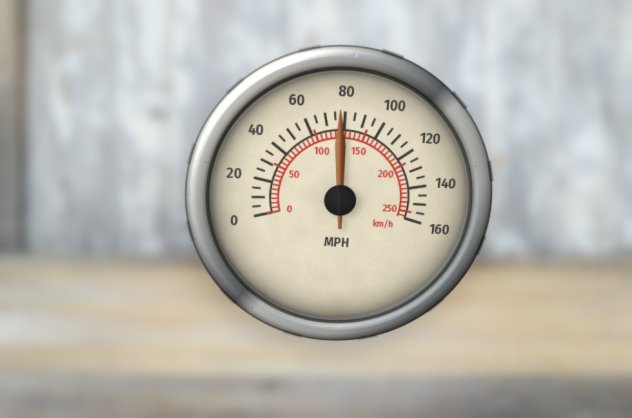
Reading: 77.5 (mph)
